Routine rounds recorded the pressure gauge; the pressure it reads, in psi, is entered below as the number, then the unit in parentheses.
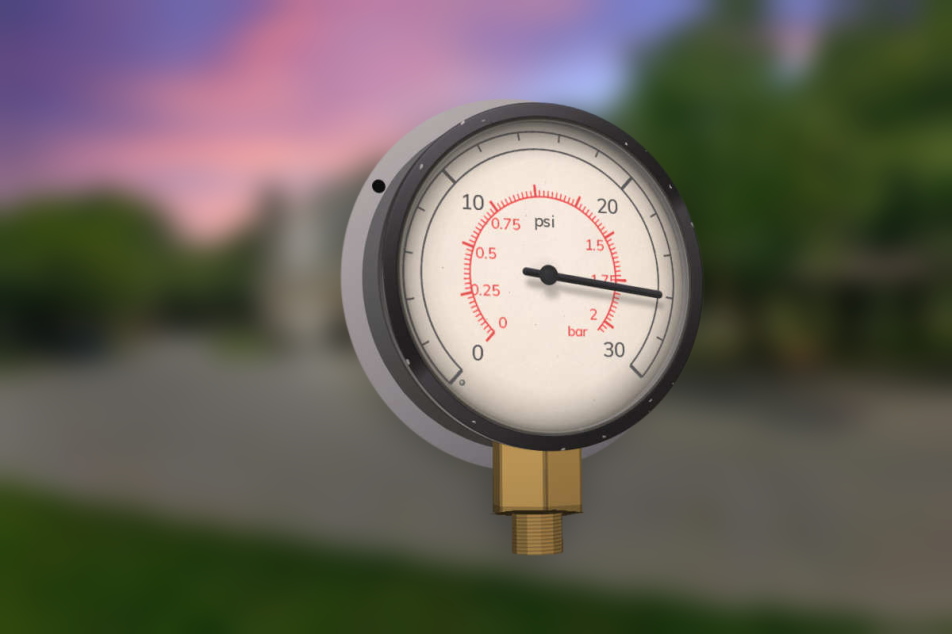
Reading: 26 (psi)
